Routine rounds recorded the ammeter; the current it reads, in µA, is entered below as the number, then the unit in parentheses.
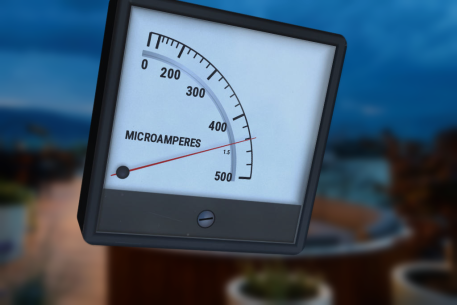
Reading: 440 (µA)
